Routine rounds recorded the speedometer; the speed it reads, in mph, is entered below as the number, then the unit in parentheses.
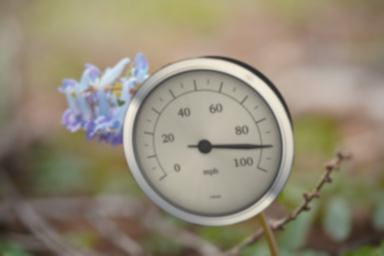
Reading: 90 (mph)
